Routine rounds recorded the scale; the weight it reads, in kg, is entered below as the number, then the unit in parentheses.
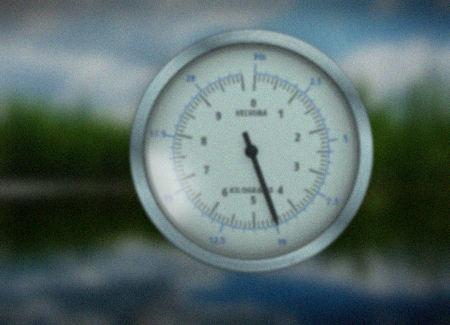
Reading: 4.5 (kg)
